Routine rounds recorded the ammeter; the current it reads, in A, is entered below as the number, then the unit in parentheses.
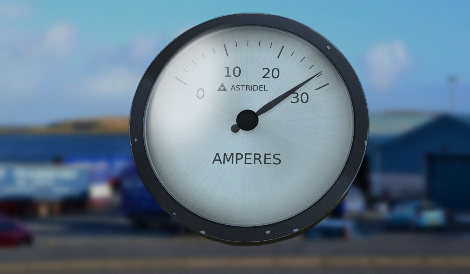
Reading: 28 (A)
